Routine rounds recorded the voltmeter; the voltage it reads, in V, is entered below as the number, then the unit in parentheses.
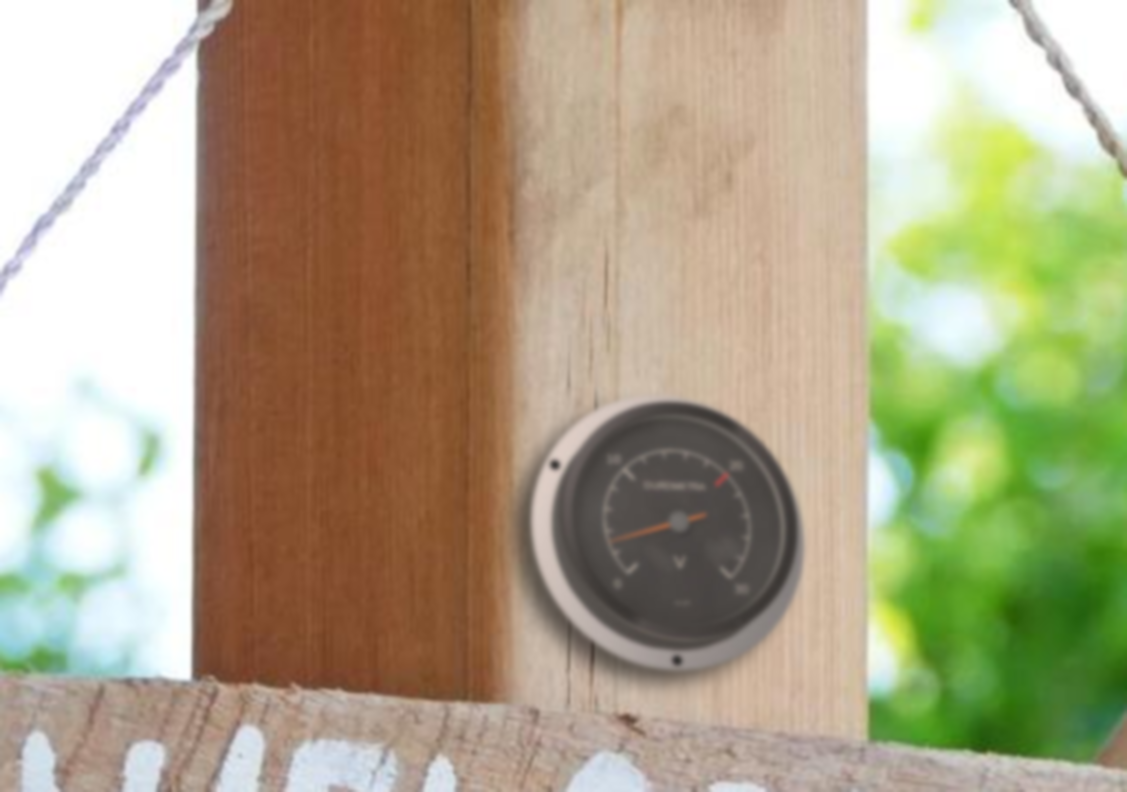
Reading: 3 (V)
